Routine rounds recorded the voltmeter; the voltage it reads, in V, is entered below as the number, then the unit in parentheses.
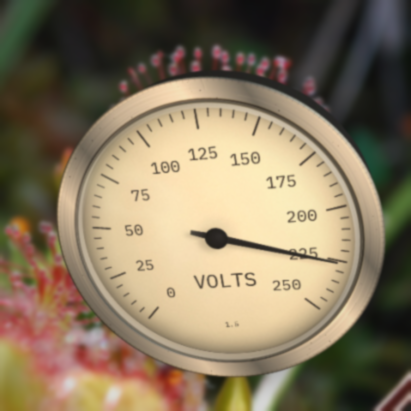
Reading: 225 (V)
